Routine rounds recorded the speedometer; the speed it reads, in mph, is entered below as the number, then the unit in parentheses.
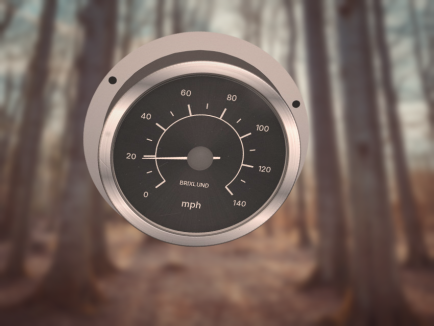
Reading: 20 (mph)
